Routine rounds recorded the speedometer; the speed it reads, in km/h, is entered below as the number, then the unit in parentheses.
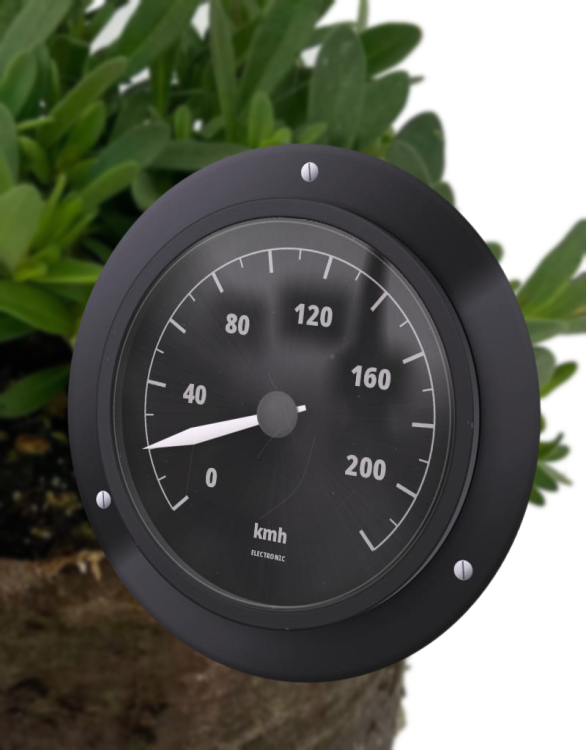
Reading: 20 (km/h)
